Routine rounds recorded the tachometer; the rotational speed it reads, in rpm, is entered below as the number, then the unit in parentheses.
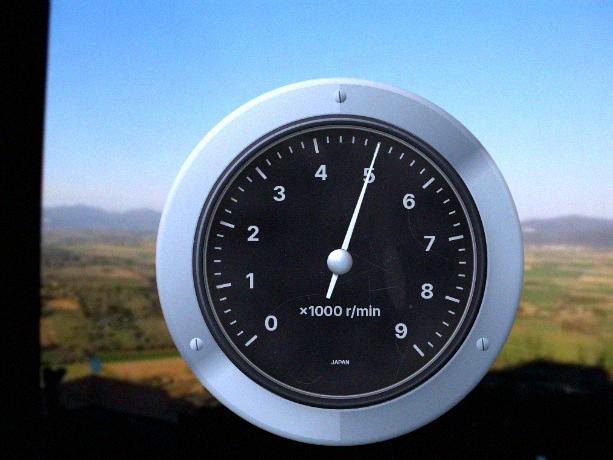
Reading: 5000 (rpm)
